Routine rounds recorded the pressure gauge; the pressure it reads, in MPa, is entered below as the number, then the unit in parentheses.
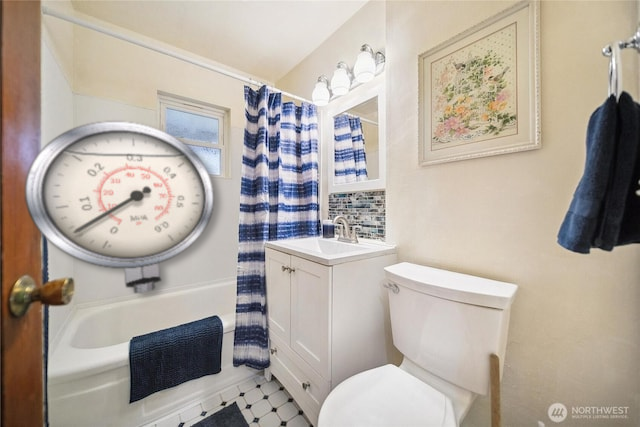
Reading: 0.05 (MPa)
